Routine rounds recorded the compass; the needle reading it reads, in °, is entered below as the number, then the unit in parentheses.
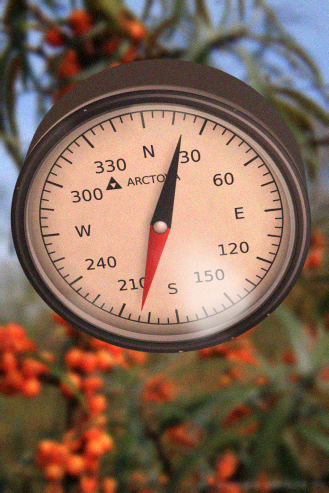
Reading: 200 (°)
